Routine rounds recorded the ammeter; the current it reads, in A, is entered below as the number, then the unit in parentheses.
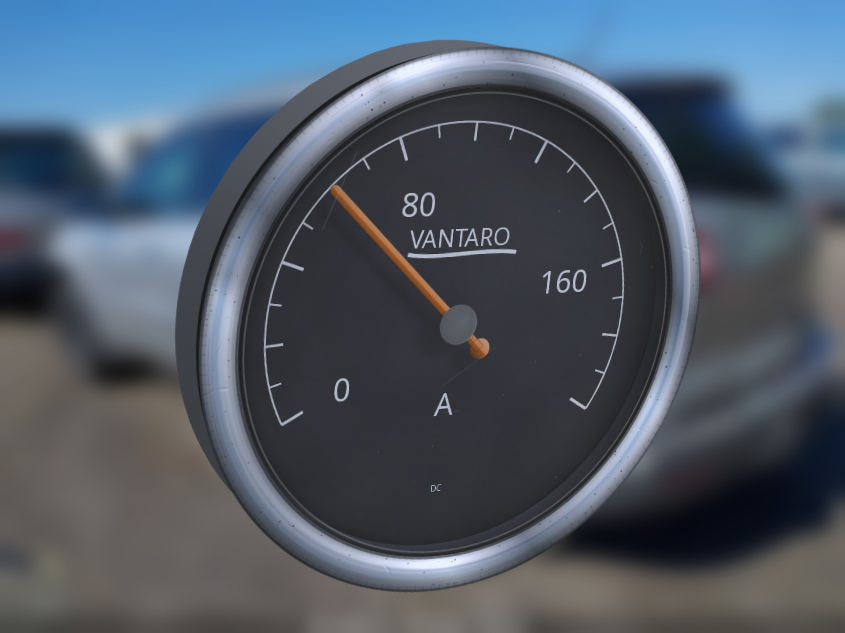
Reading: 60 (A)
